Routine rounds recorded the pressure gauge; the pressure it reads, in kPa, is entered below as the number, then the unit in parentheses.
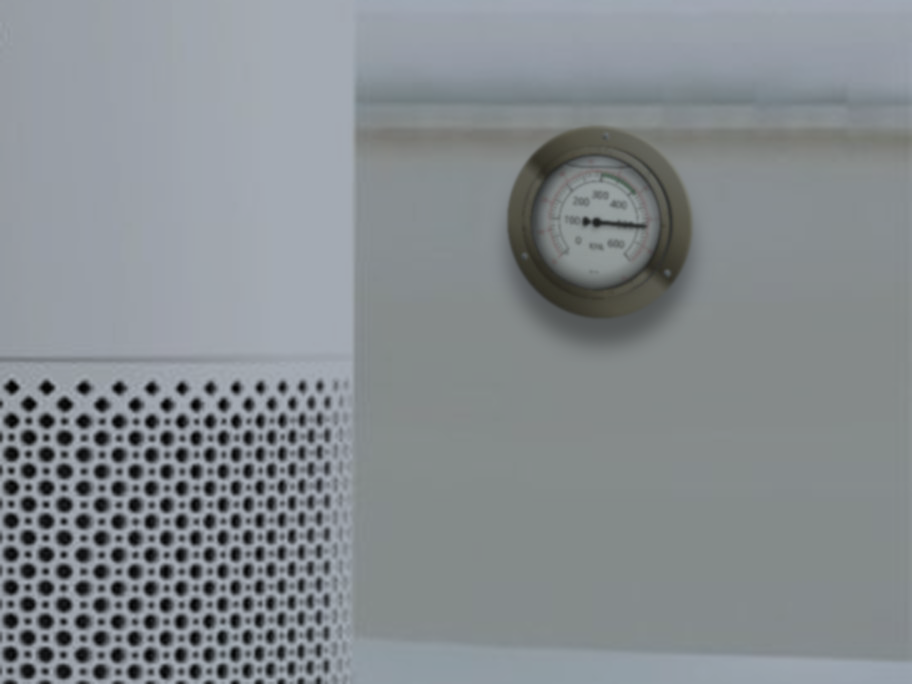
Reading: 500 (kPa)
